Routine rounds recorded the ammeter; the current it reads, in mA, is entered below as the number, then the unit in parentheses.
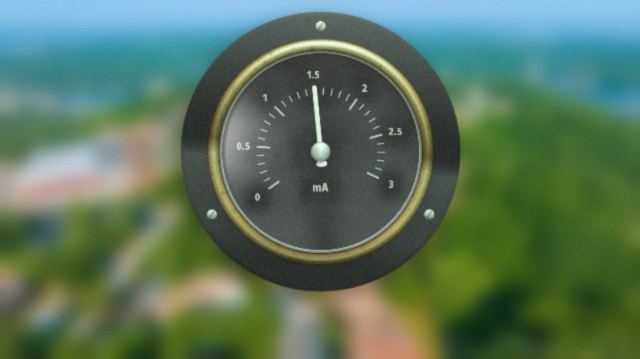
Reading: 1.5 (mA)
